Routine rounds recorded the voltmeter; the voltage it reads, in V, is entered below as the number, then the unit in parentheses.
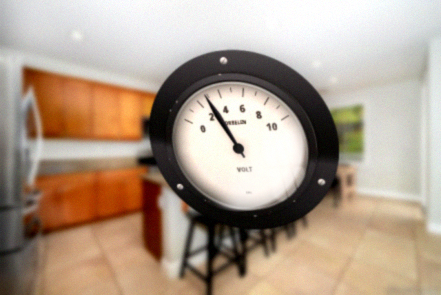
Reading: 3 (V)
